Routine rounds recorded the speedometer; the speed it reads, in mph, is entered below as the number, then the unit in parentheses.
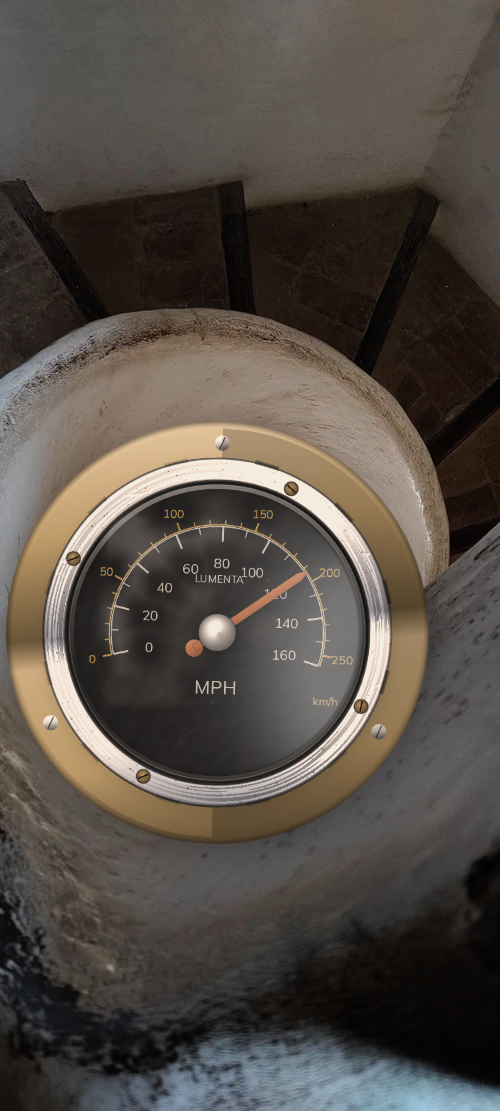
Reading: 120 (mph)
